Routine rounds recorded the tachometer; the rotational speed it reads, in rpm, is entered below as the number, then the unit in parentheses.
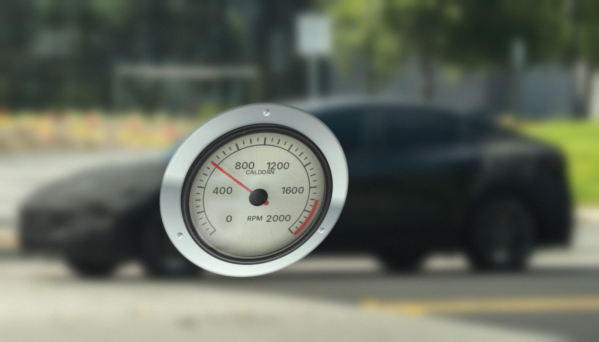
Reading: 600 (rpm)
